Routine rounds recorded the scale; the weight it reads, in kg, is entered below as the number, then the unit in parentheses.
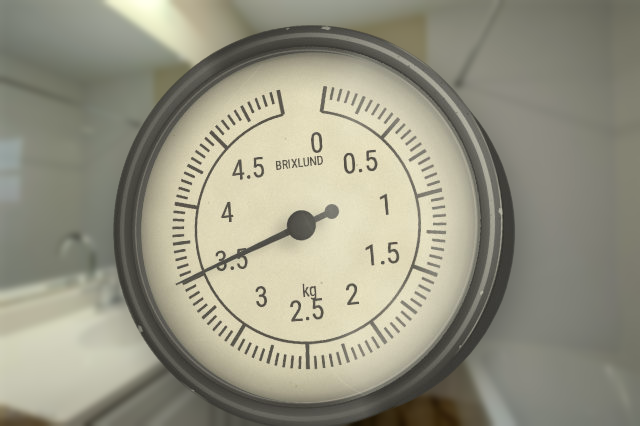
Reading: 3.5 (kg)
